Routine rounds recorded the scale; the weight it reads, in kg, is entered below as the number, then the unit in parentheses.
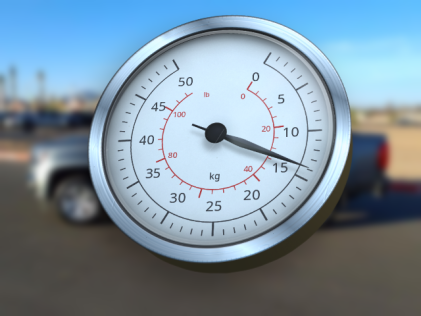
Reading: 14 (kg)
